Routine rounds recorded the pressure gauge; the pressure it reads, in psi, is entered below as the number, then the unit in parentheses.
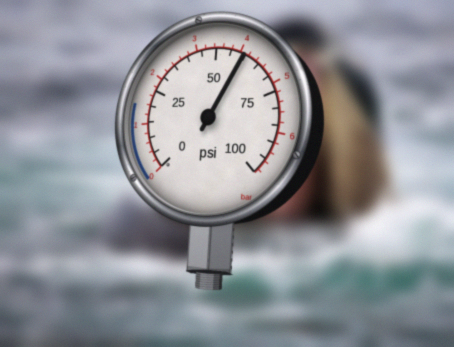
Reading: 60 (psi)
